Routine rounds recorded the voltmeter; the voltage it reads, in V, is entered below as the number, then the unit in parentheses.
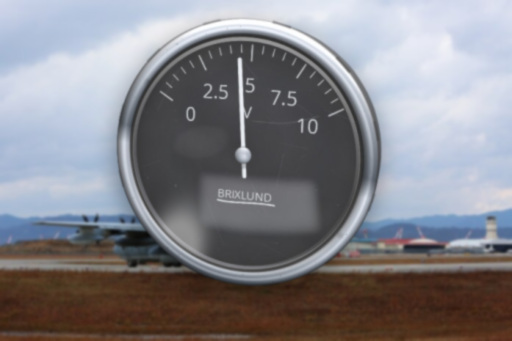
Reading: 4.5 (V)
